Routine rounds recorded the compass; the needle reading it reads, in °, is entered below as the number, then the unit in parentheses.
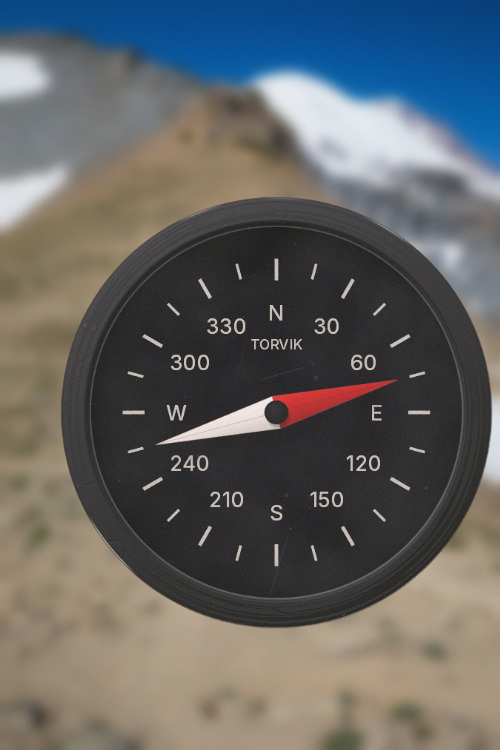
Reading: 75 (°)
